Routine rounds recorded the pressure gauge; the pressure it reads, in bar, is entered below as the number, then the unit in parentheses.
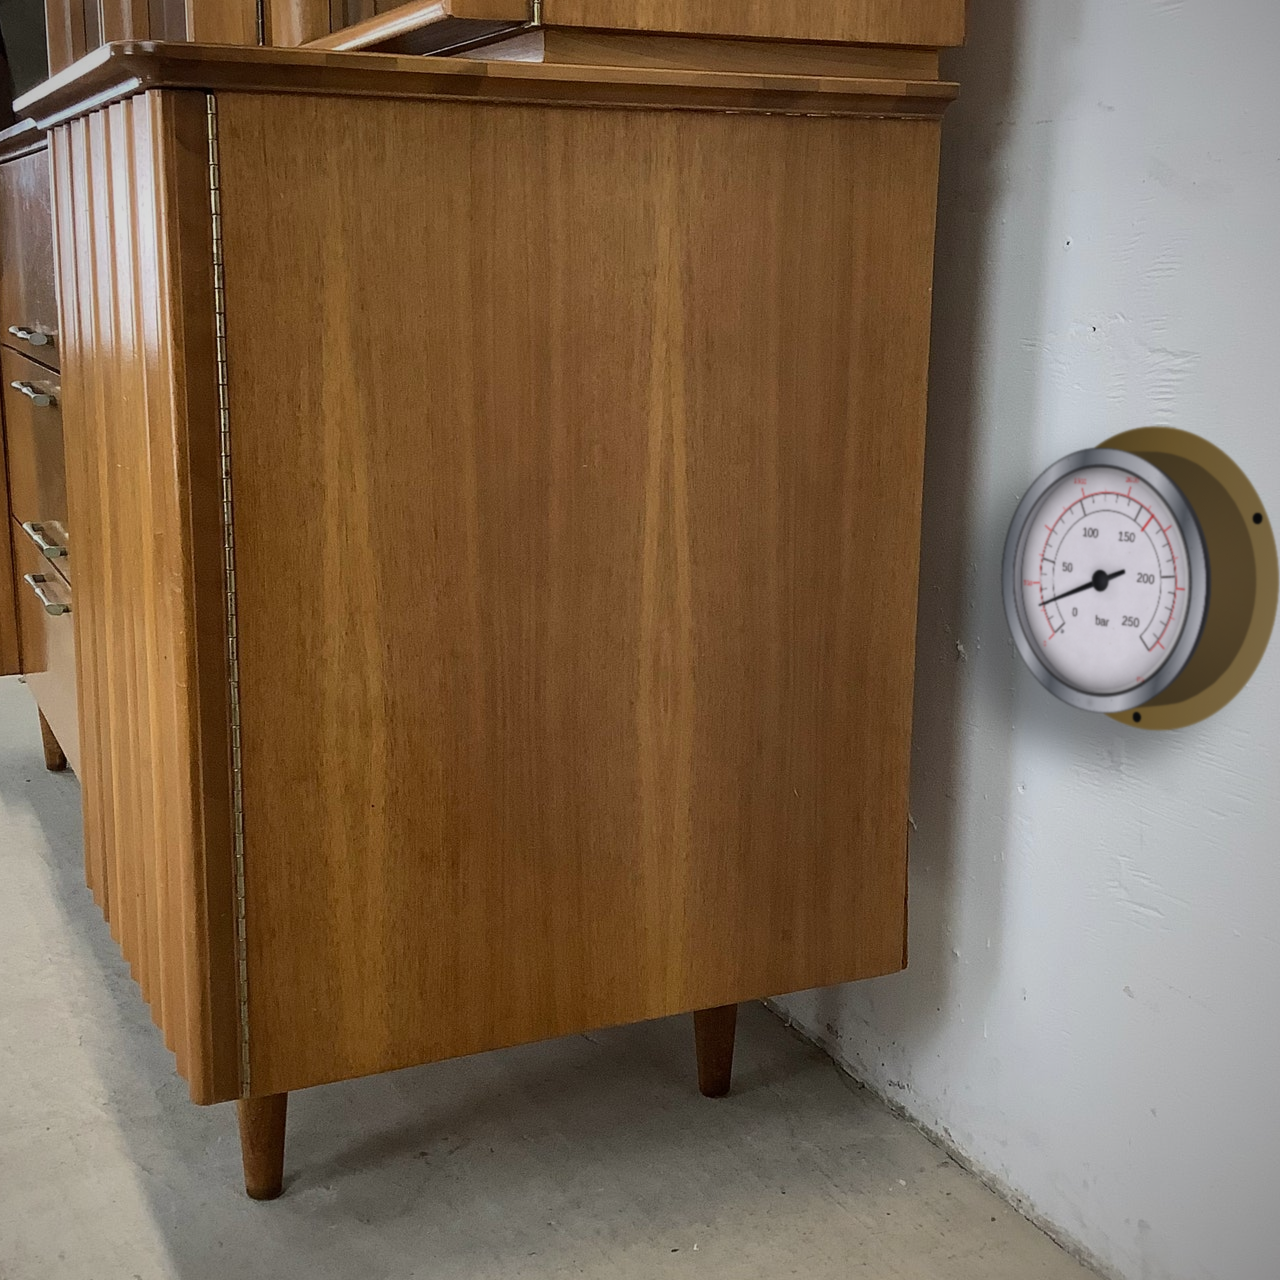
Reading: 20 (bar)
